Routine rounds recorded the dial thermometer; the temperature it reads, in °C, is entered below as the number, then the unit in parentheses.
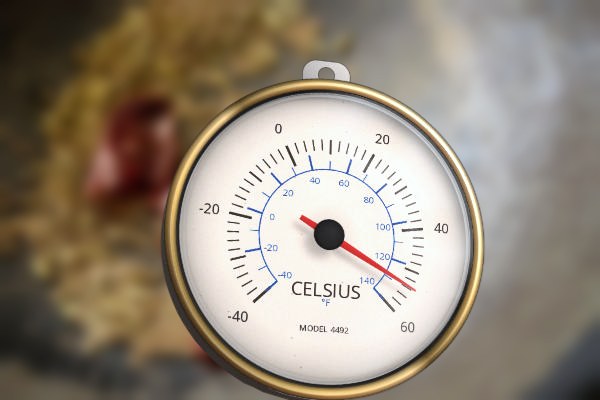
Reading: 54 (°C)
